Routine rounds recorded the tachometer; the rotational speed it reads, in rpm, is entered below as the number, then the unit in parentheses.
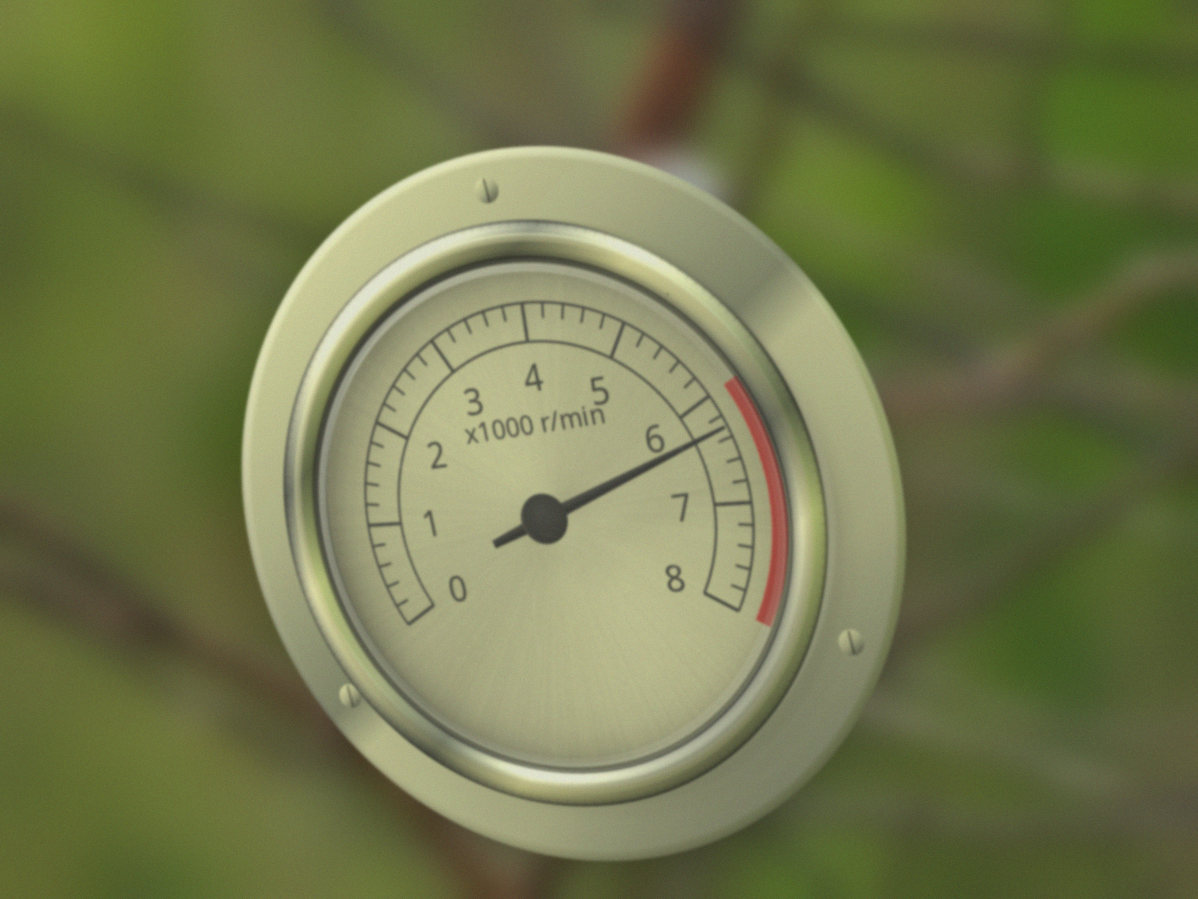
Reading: 6300 (rpm)
